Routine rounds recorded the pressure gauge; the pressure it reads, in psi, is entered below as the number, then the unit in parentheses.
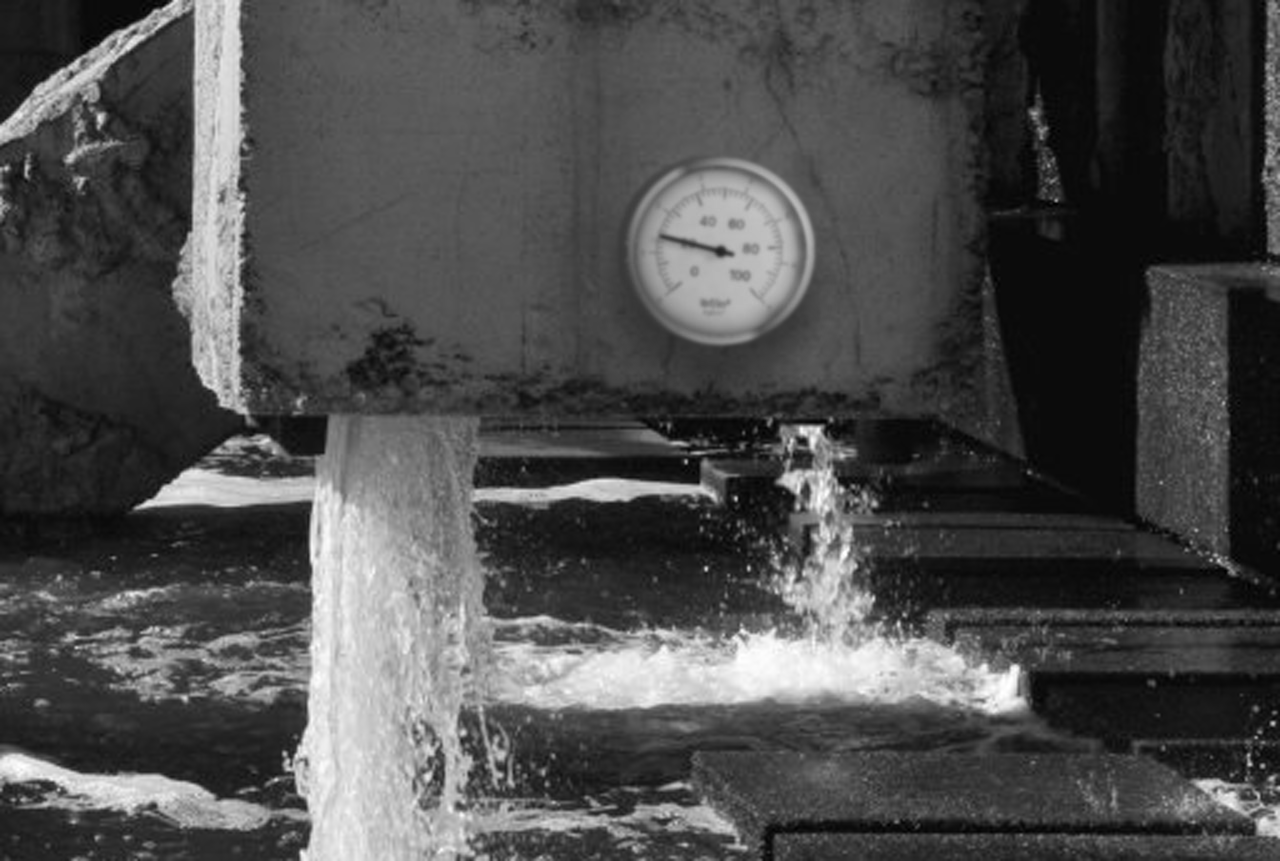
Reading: 20 (psi)
